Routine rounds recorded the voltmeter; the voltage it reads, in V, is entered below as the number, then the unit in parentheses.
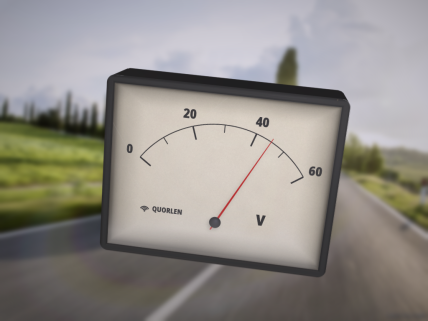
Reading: 45 (V)
